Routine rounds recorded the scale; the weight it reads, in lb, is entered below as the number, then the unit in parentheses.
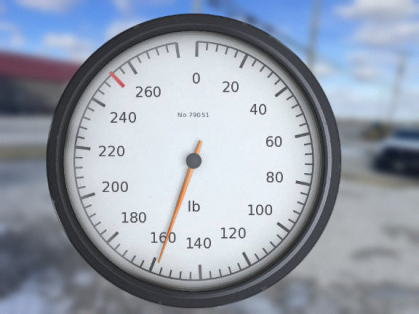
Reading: 158 (lb)
